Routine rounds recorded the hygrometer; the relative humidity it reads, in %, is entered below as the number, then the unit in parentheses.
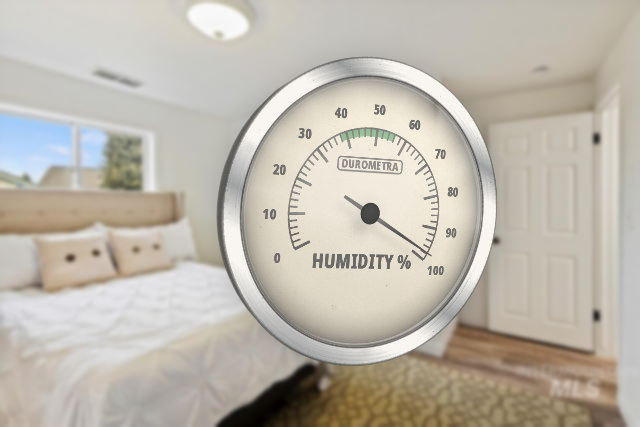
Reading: 98 (%)
